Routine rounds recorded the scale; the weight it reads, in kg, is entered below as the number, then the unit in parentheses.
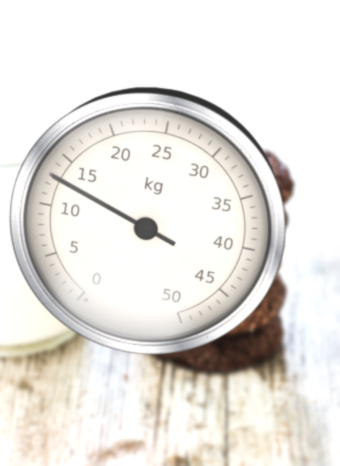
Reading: 13 (kg)
